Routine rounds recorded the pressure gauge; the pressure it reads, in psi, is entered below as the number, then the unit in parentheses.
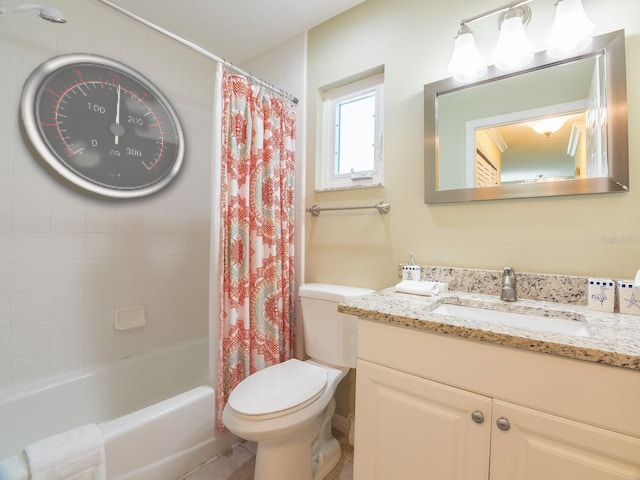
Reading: 150 (psi)
